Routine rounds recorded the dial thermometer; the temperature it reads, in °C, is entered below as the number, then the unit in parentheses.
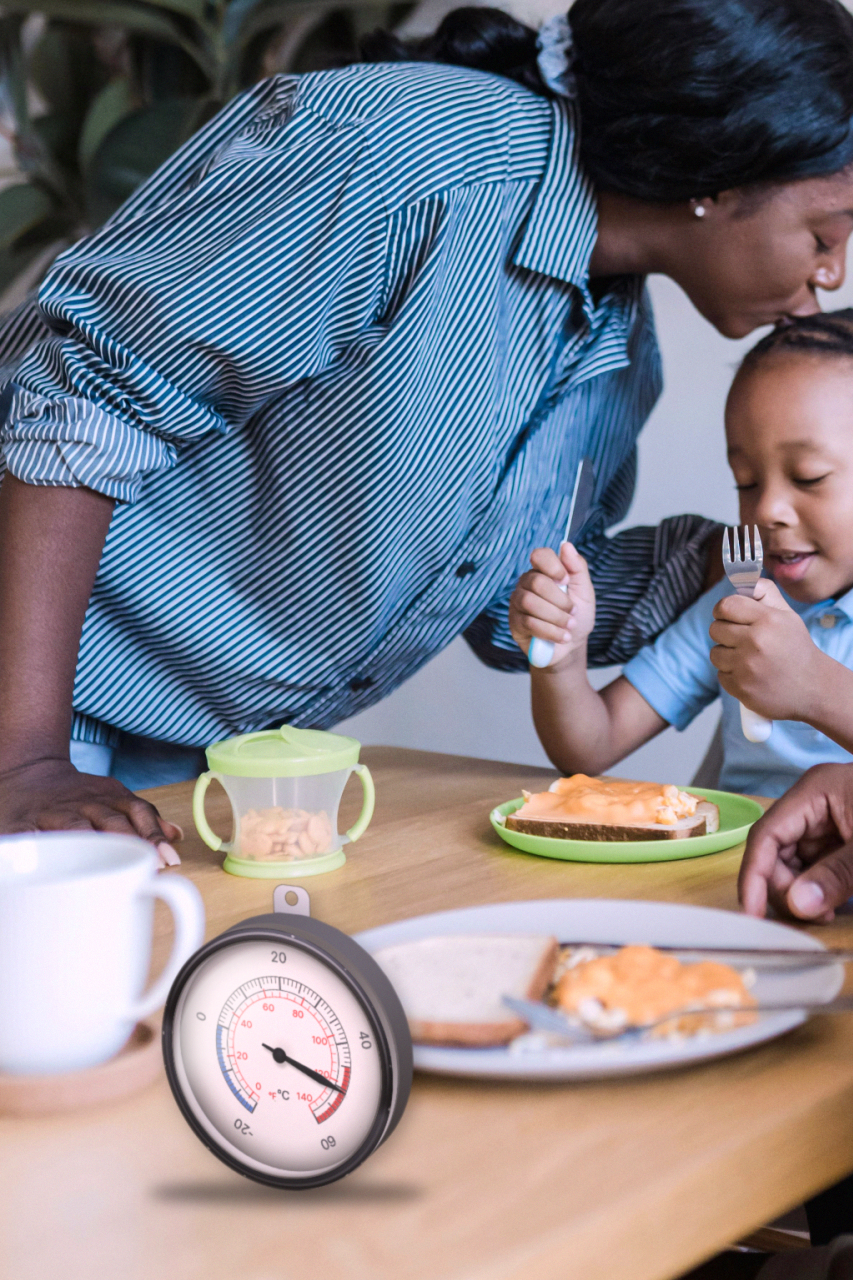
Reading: 50 (°C)
